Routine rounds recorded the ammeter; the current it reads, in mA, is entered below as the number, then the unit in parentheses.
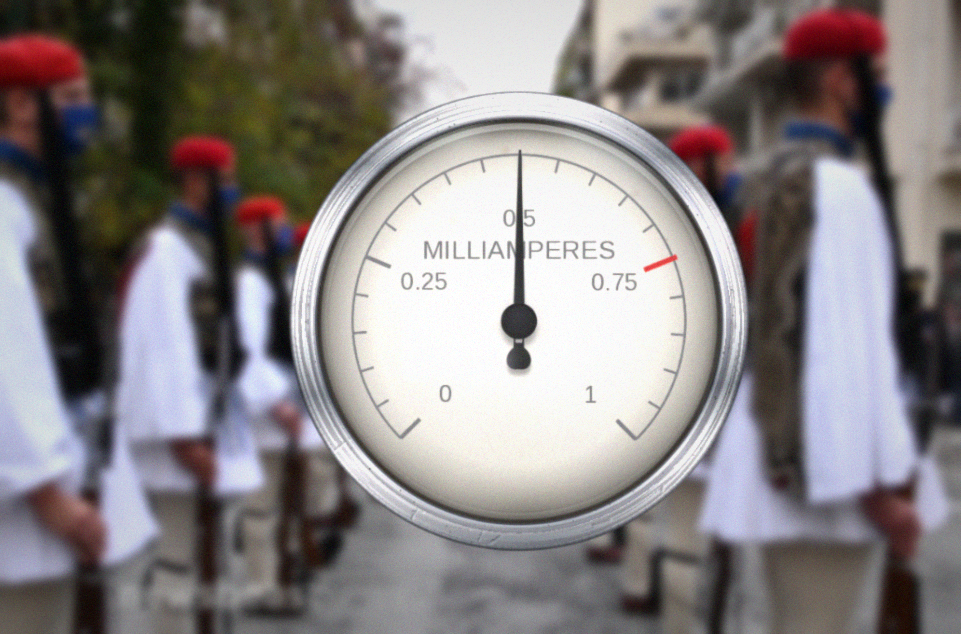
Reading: 0.5 (mA)
